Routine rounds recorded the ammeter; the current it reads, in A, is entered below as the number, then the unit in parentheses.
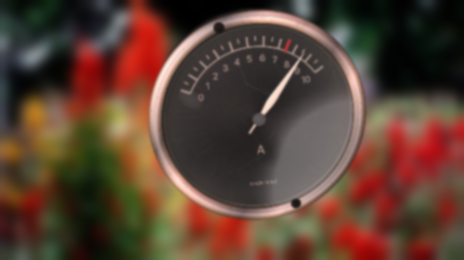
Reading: 8.5 (A)
